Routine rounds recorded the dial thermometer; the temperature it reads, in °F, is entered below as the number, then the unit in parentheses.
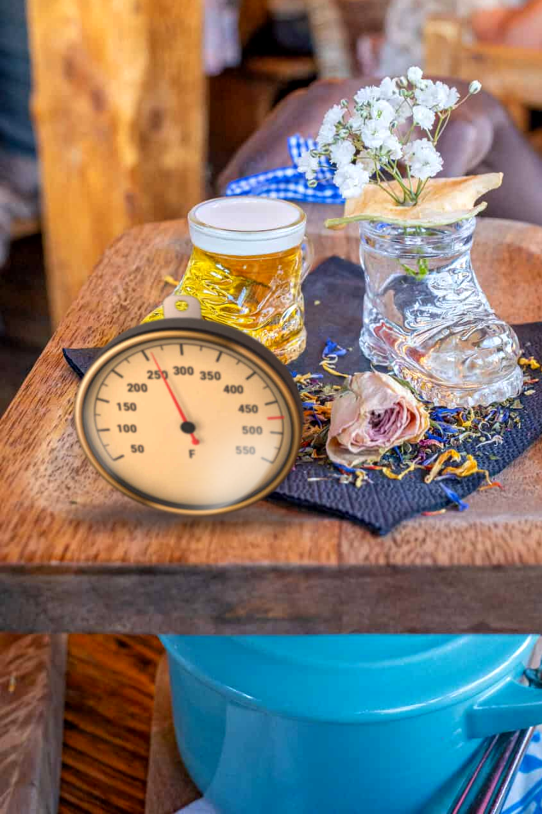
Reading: 262.5 (°F)
